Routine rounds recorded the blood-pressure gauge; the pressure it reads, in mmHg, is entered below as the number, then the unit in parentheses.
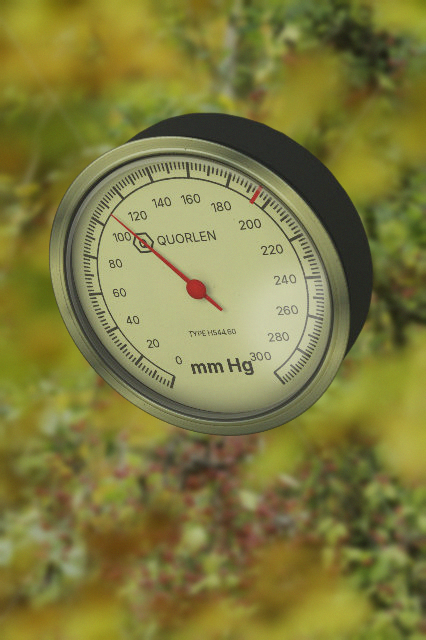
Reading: 110 (mmHg)
